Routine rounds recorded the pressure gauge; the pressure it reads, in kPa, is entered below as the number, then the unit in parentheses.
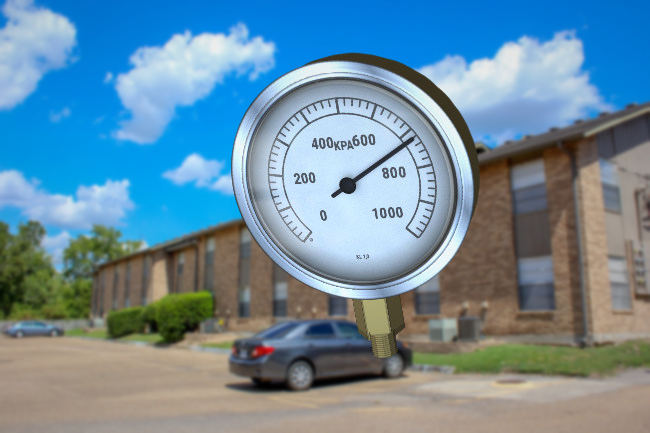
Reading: 720 (kPa)
